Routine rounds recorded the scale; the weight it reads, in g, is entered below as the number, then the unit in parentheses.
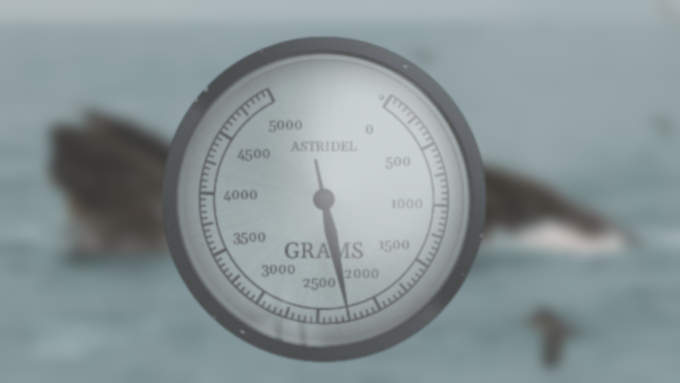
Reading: 2250 (g)
